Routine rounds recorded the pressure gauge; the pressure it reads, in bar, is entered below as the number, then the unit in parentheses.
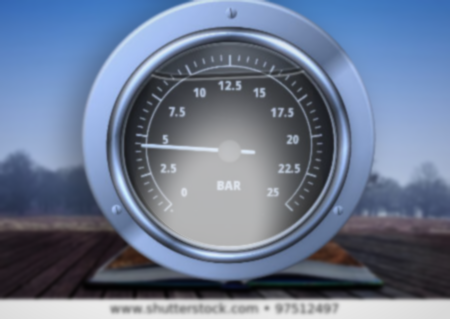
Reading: 4.5 (bar)
